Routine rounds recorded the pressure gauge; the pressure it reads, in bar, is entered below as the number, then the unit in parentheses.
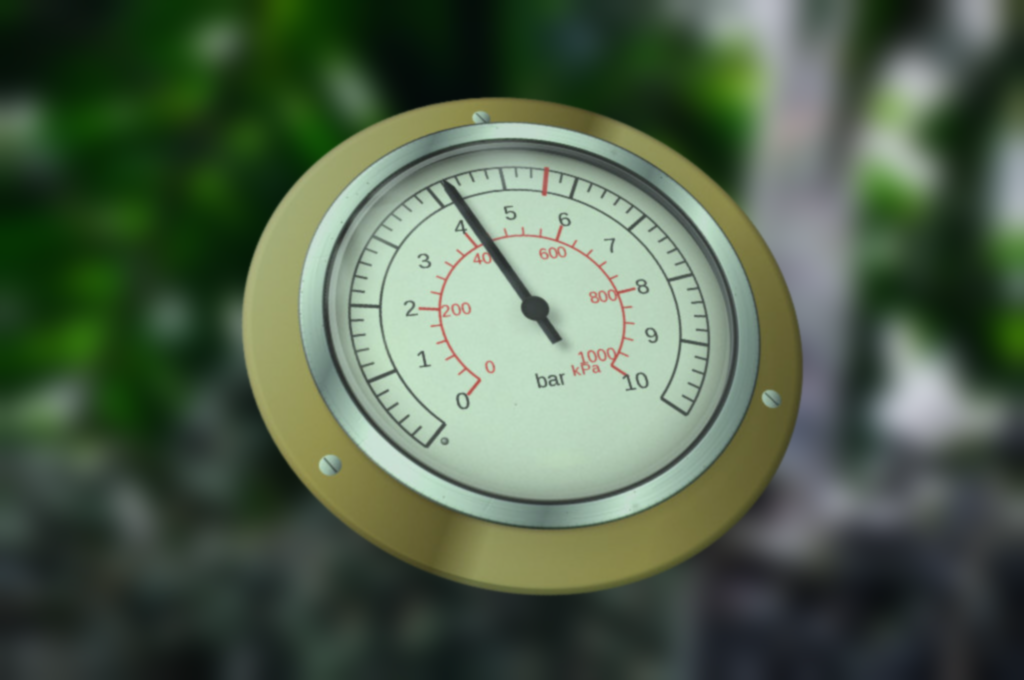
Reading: 4.2 (bar)
